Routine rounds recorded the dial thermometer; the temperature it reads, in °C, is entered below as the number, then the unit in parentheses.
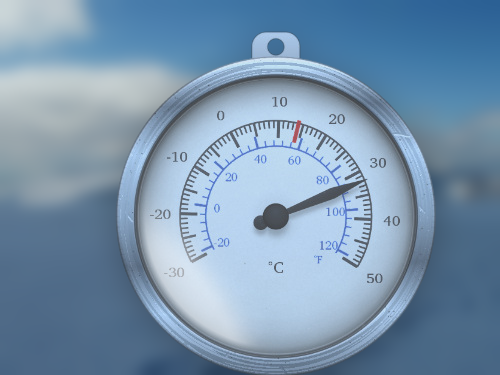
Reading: 32 (°C)
